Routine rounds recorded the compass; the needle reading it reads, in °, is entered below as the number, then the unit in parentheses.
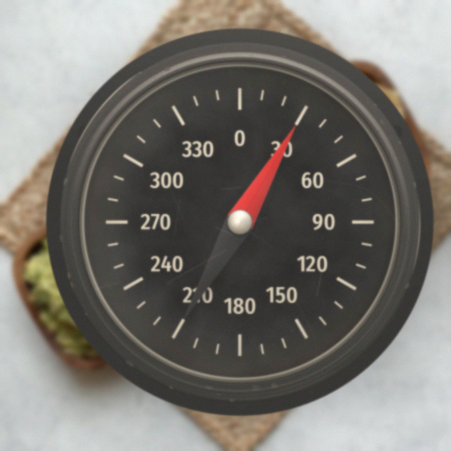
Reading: 30 (°)
